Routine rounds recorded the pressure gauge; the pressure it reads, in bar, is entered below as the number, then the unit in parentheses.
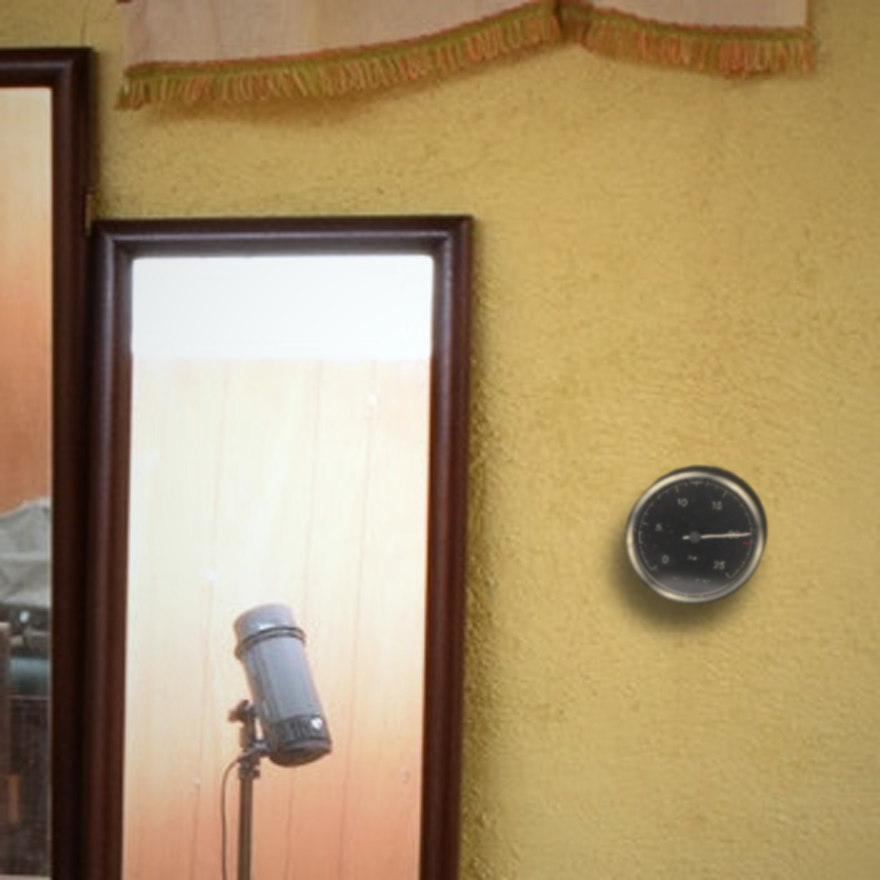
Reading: 20 (bar)
